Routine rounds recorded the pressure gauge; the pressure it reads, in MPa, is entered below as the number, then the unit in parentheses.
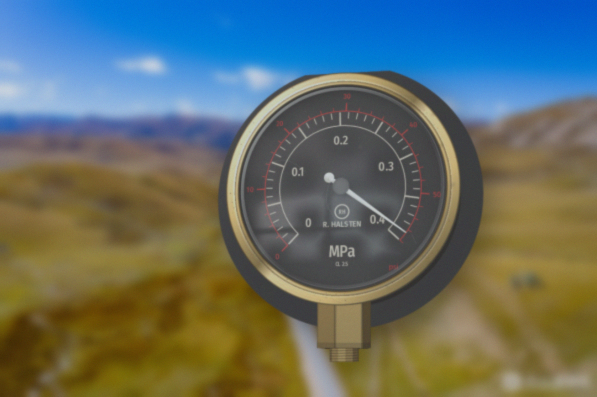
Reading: 0.39 (MPa)
